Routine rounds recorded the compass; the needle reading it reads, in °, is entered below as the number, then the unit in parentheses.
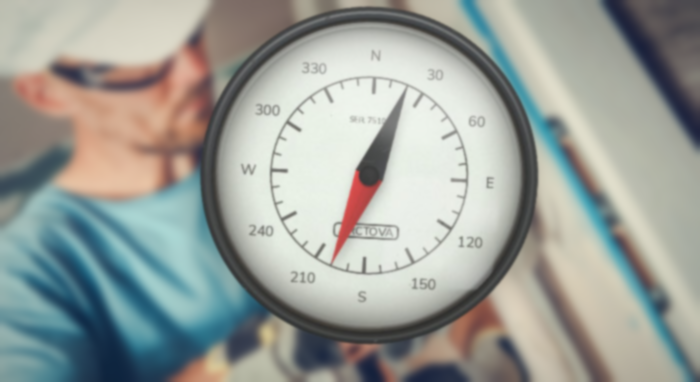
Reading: 200 (°)
